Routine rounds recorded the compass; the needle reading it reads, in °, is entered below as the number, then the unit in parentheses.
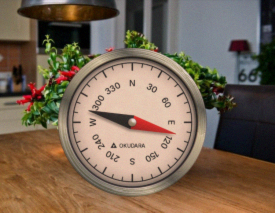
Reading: 105 (°)
